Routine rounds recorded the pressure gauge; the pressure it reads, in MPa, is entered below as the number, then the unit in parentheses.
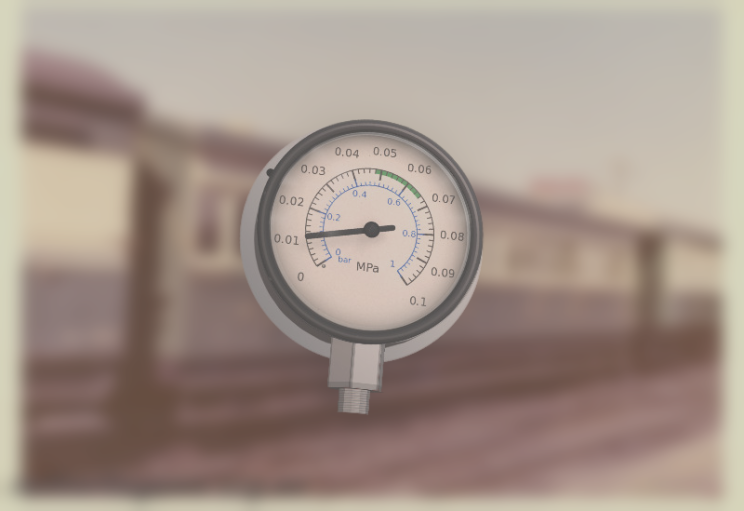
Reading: 0.01 (MPa)
